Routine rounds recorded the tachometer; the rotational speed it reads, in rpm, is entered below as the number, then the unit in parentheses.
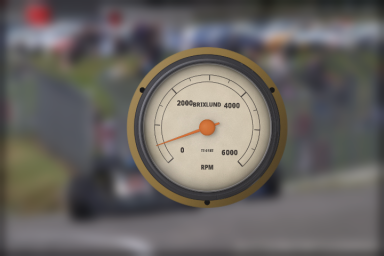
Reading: 500 (rpm)
